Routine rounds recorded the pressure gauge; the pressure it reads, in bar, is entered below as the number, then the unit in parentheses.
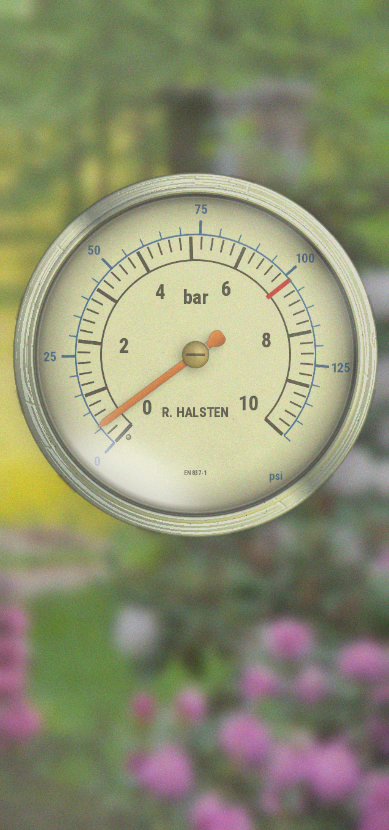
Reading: 0.4 (bar)
